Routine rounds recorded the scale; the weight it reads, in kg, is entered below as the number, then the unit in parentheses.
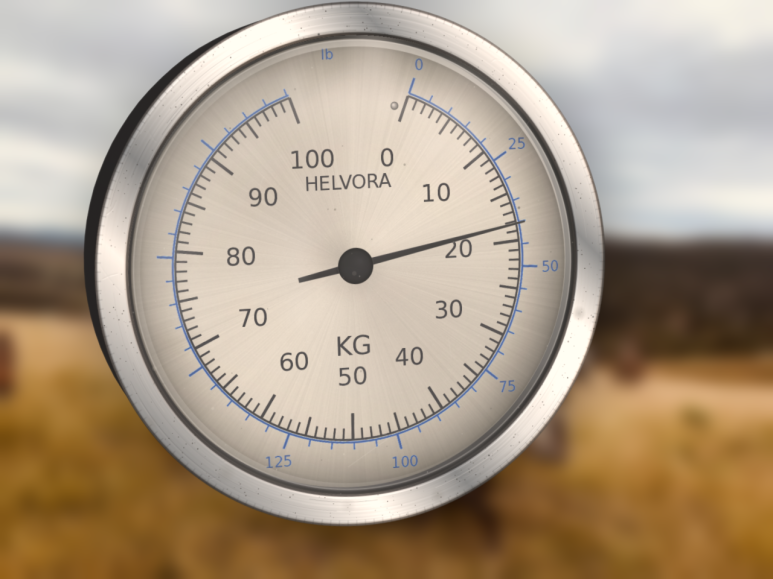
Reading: 18 (kg)
